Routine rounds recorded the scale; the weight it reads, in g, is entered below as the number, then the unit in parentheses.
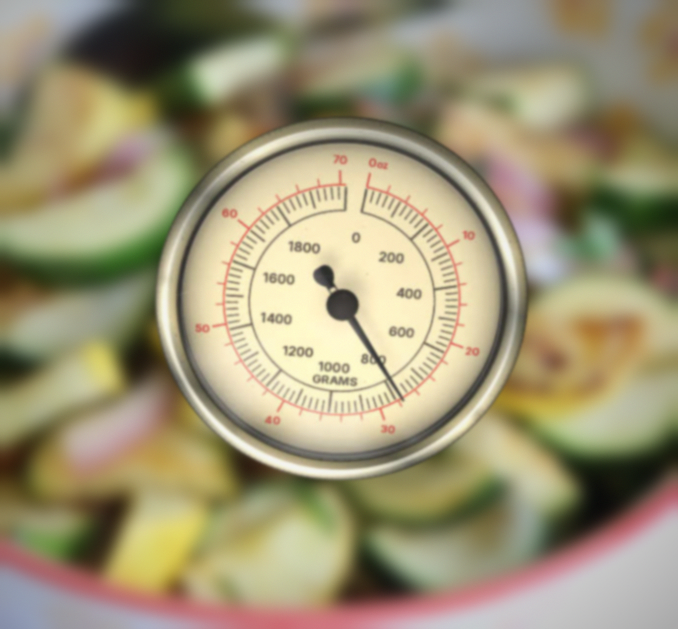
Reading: 780 (g)
